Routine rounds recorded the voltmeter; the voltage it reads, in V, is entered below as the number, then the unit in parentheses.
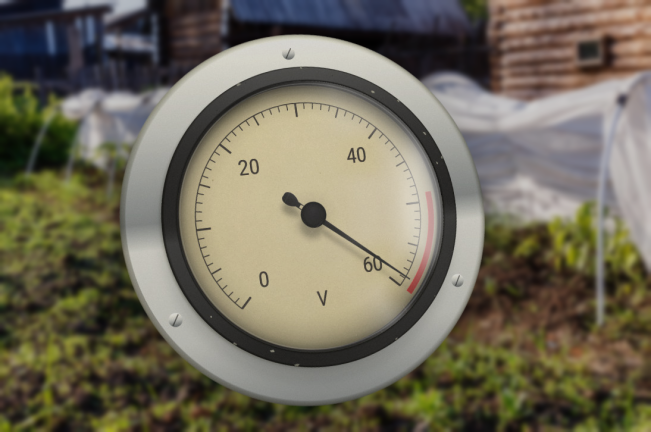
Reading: 59 (V)
